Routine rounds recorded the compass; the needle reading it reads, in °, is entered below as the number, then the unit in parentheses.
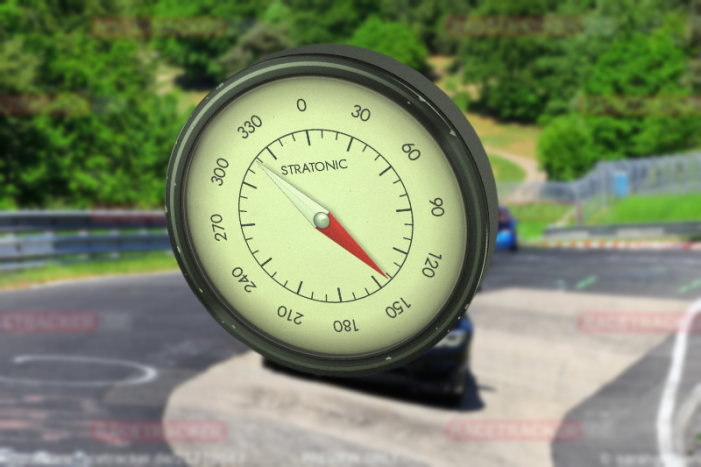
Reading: 140 (°)
